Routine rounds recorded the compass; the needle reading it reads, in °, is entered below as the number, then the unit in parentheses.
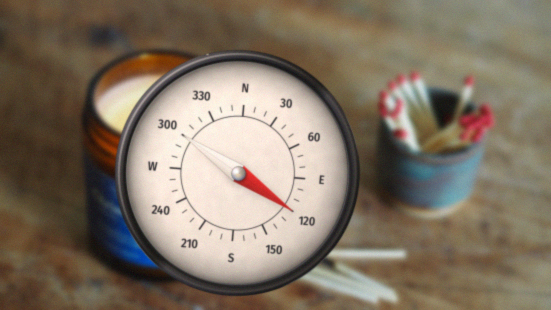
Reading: 120 (°)
